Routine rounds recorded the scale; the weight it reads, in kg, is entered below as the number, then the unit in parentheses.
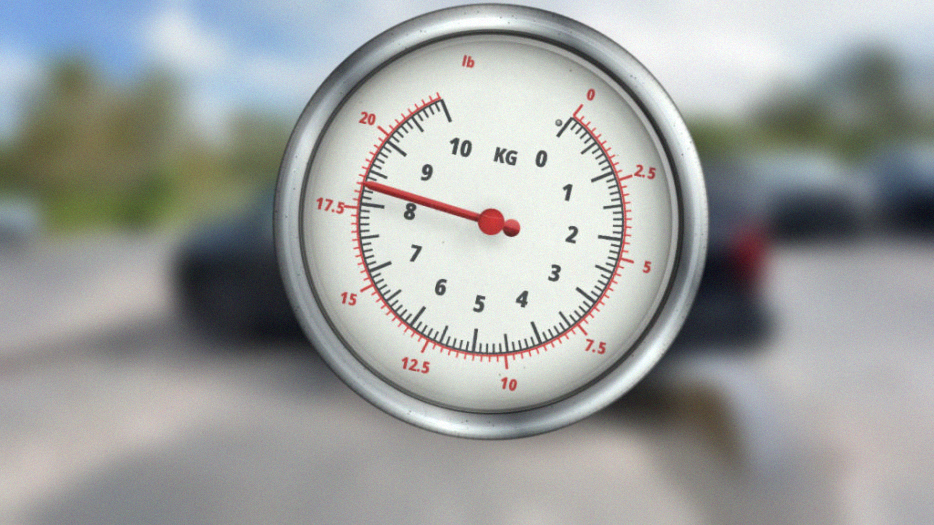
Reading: 8.3 (kg)
